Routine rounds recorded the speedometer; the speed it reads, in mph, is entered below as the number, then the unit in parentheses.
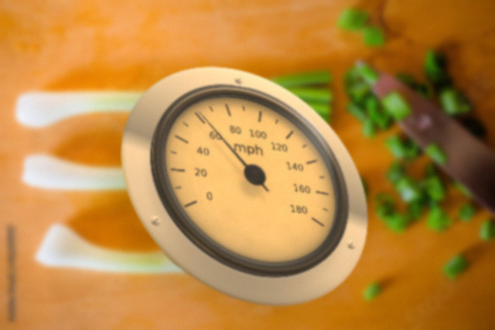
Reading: 60 (mph)
